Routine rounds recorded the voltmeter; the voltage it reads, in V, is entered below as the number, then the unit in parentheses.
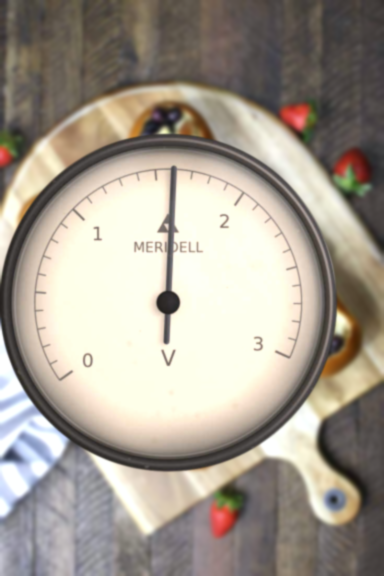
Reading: 1.6 (V)
